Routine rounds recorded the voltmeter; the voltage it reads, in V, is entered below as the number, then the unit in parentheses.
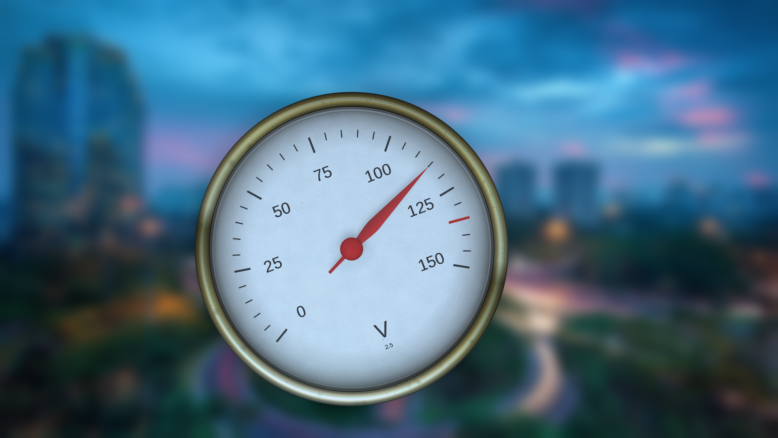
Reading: 115 (V)
